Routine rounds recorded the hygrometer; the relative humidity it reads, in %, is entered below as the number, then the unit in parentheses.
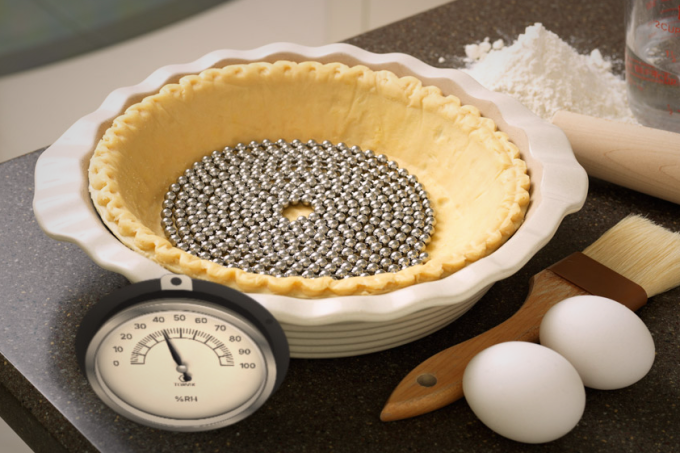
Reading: 40 (%)
